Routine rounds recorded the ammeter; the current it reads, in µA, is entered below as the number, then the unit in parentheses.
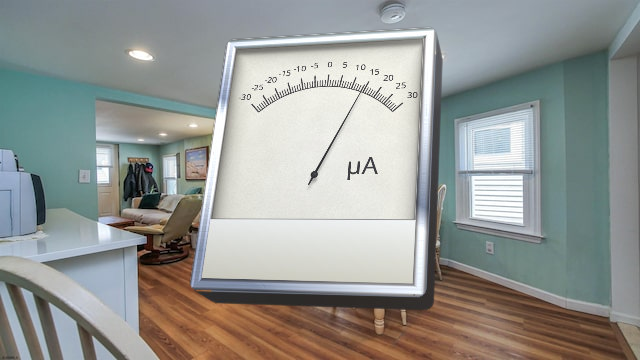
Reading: 15 (µA)
